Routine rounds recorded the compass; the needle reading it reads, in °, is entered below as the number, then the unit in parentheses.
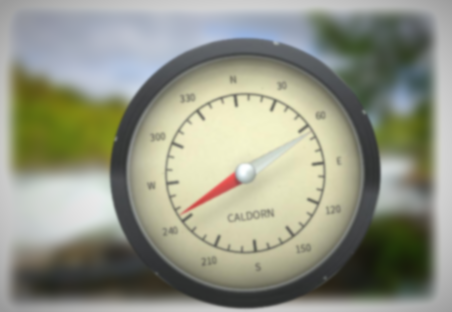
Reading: 245 (°)
